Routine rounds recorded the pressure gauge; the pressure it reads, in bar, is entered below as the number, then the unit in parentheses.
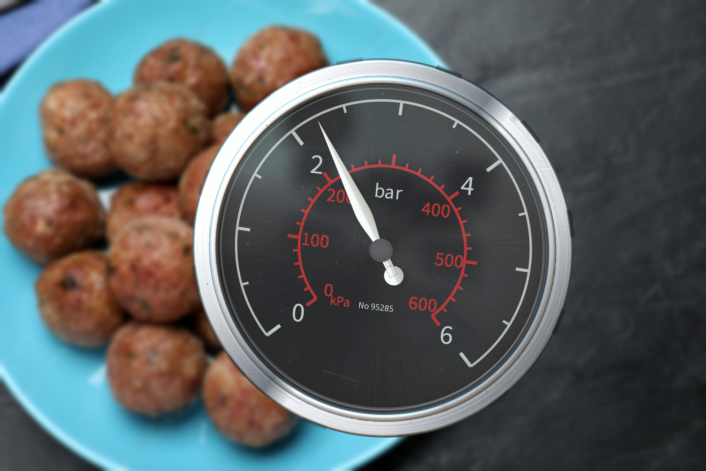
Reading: 2.25 (bar)
